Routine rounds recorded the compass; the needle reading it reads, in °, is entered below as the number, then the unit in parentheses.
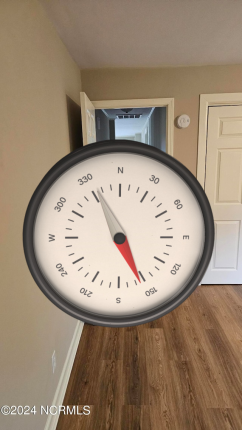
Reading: 155 (°)
